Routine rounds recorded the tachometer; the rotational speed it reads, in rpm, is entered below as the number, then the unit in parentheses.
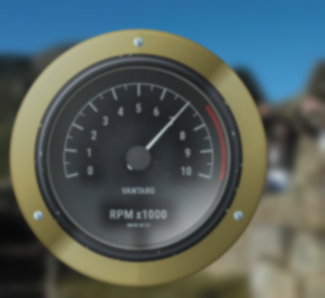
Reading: 7000 (rpm)
